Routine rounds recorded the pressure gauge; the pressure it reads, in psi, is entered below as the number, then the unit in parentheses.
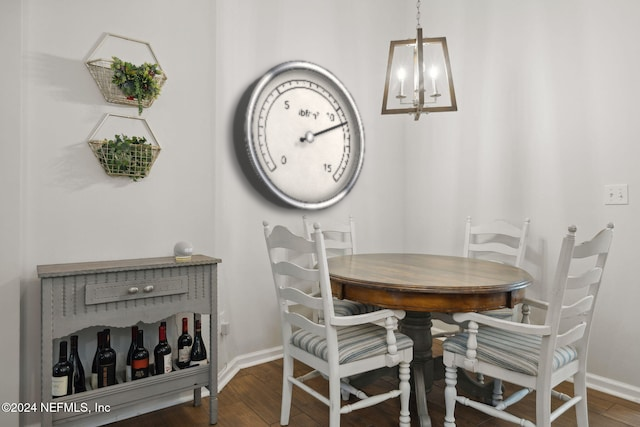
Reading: 11 (psi)
